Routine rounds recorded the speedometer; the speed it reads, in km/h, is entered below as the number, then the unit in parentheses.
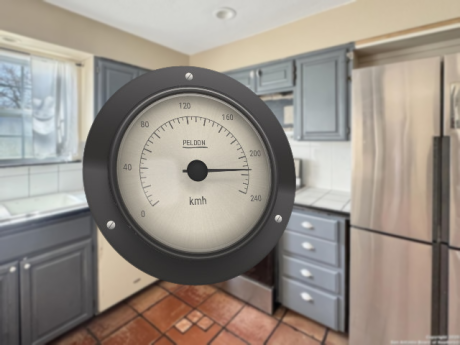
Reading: 215 (km/h)
